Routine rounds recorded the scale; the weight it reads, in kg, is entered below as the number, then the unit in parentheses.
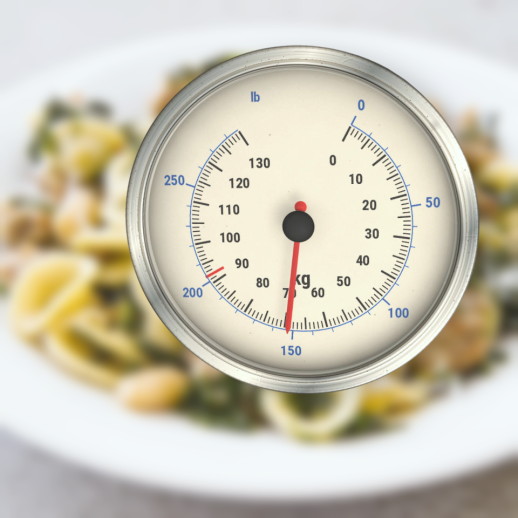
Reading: 69 (kg)
